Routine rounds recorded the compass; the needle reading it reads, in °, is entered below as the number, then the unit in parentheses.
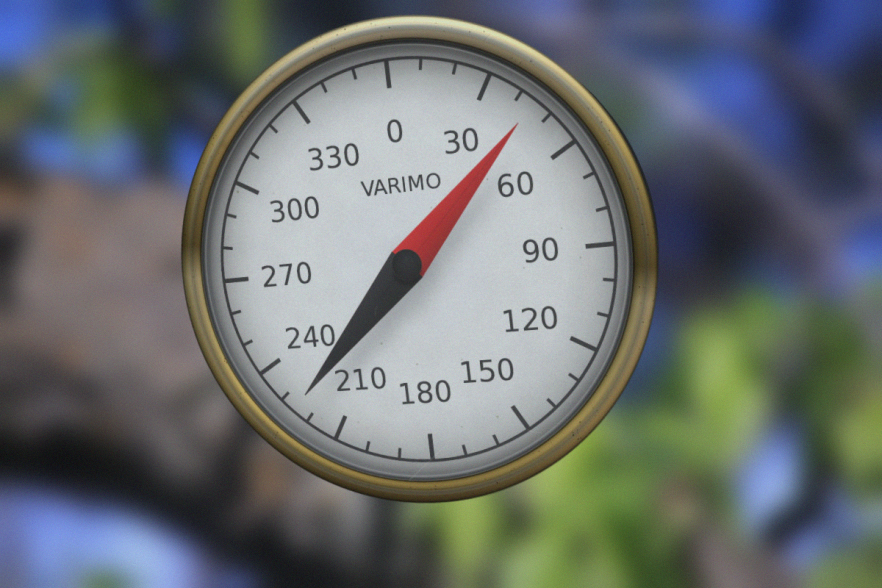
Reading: 45 (°)
